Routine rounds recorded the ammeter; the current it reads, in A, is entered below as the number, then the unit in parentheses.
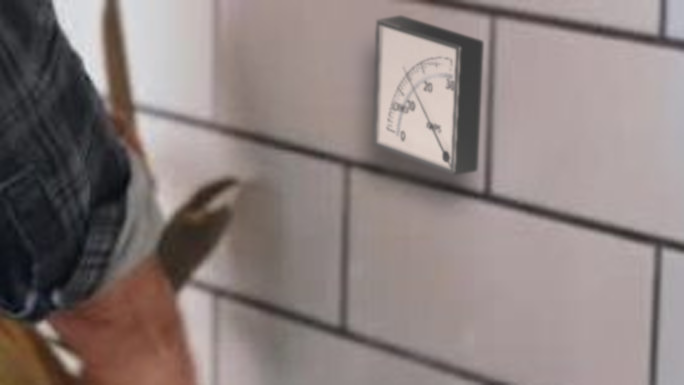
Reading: 15 (A)
